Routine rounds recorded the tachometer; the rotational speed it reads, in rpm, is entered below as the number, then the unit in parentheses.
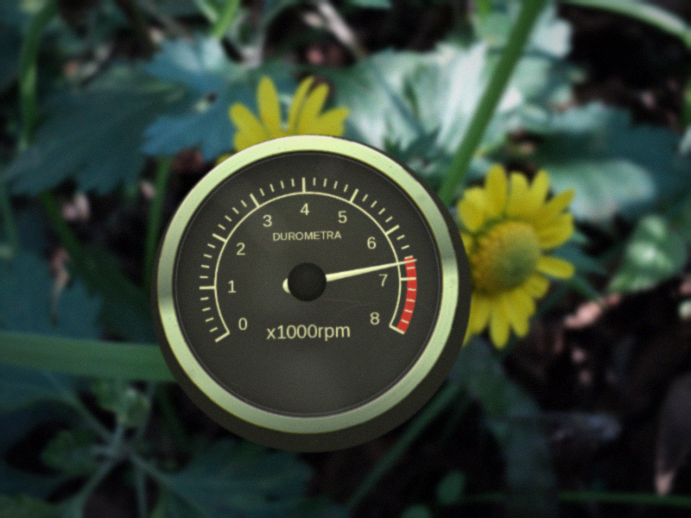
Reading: 6700 (rpm)
